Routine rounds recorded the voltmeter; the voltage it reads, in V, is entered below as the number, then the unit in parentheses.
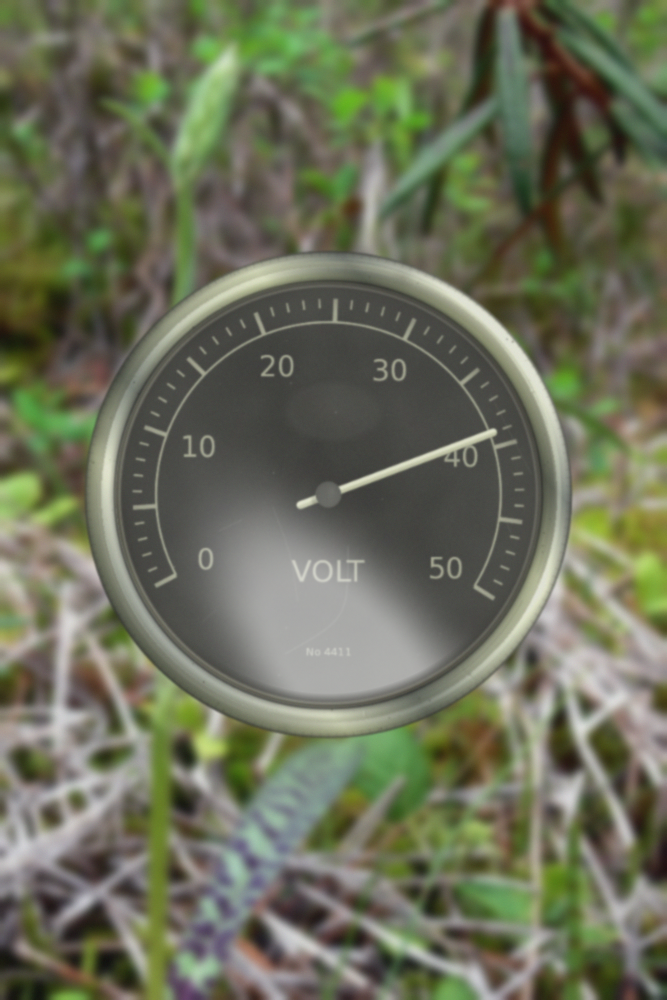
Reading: 39 (V)
